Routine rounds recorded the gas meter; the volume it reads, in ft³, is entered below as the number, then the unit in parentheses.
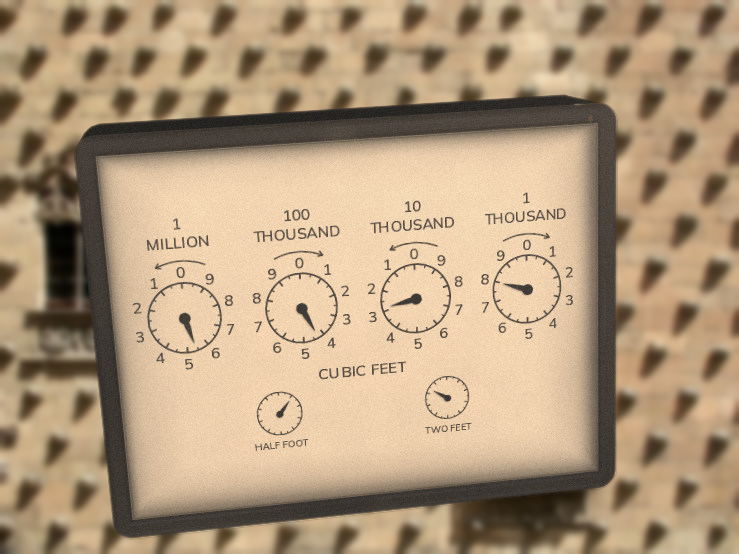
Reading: 542800 (ft³)
